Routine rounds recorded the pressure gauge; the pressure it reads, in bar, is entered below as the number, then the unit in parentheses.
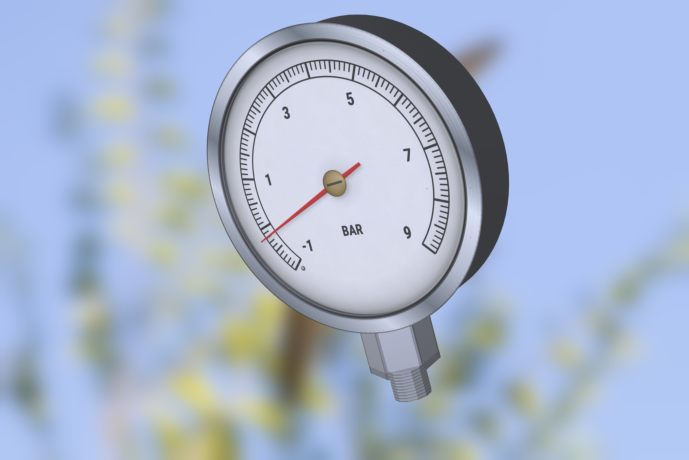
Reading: -0.2 (bar)
